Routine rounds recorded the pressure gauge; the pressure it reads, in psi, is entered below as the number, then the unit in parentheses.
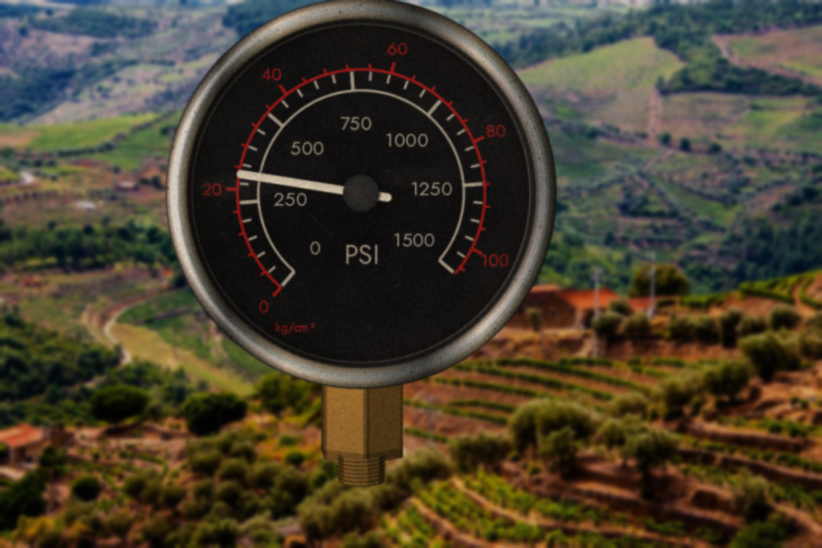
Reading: 325 (psi)
